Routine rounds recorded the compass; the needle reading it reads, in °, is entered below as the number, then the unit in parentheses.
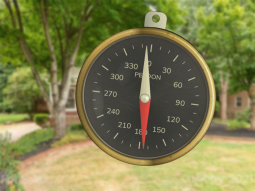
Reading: 175 (°)
